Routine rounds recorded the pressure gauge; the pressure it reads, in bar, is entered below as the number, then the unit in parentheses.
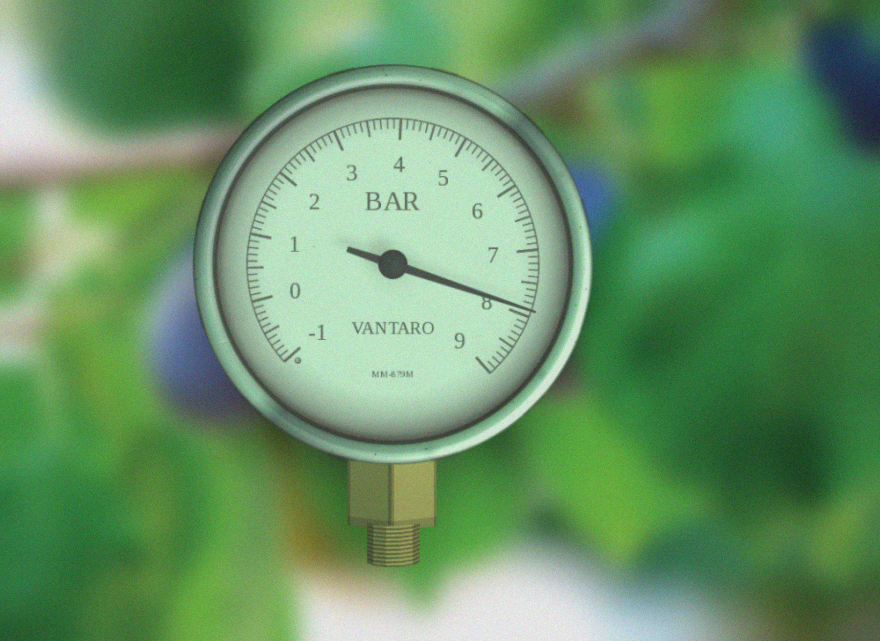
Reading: 7.9 (bar)
